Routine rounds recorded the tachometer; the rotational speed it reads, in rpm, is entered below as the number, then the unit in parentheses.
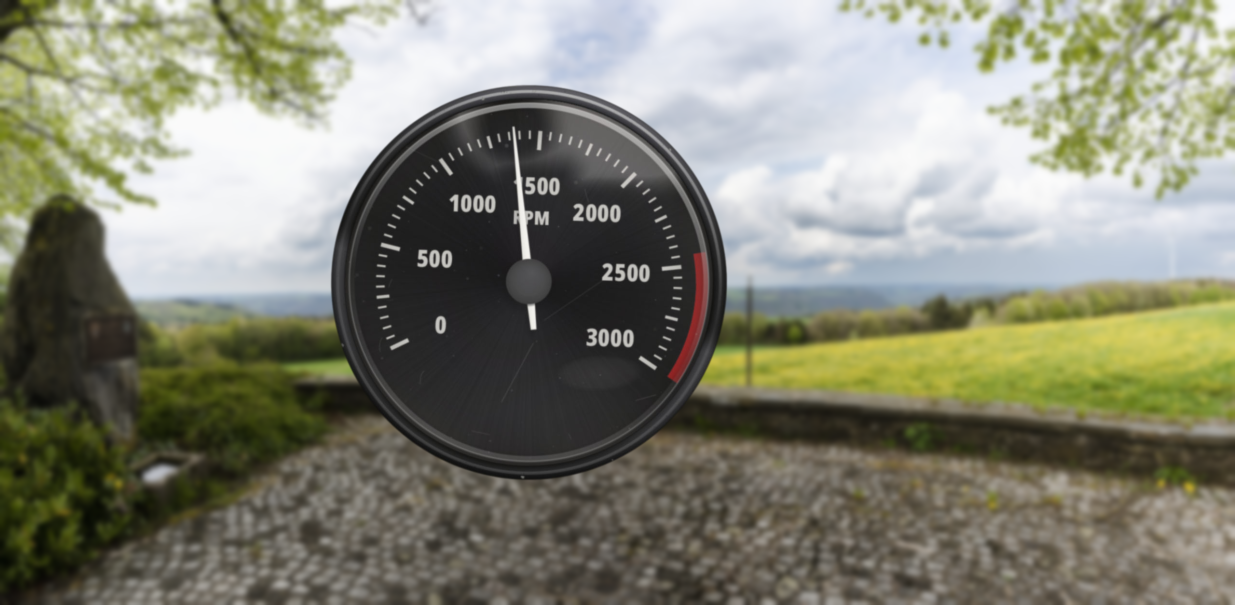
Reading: 1375 (rpm)
